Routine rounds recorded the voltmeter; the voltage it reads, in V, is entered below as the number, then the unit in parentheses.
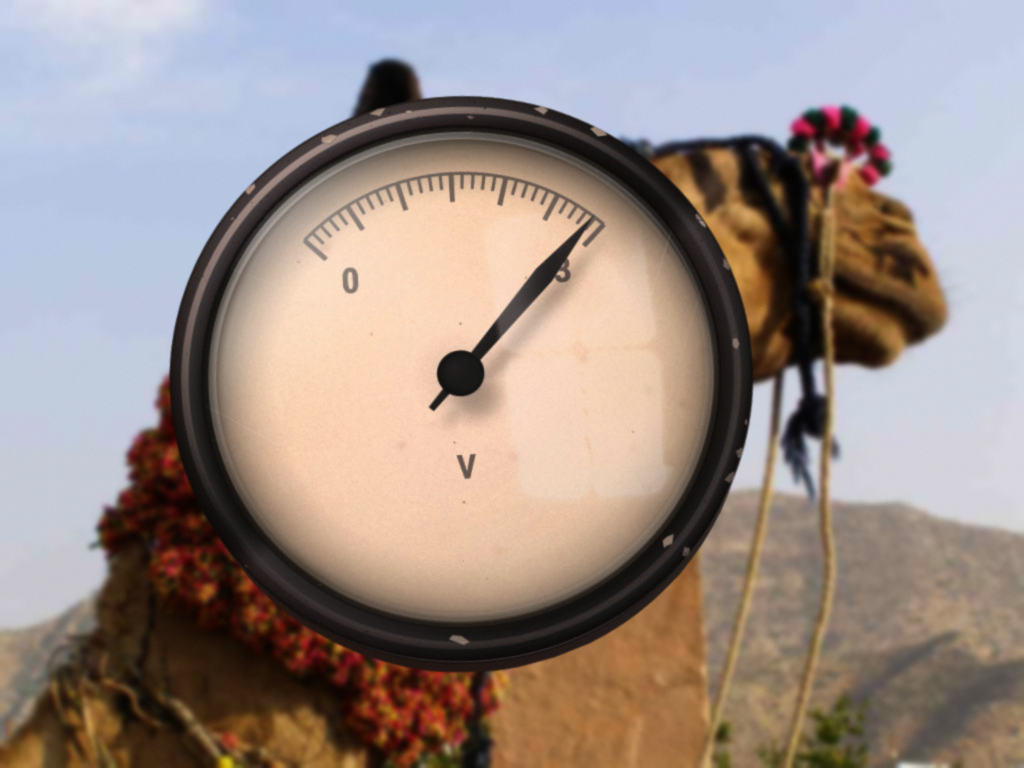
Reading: 2.9 (V)
